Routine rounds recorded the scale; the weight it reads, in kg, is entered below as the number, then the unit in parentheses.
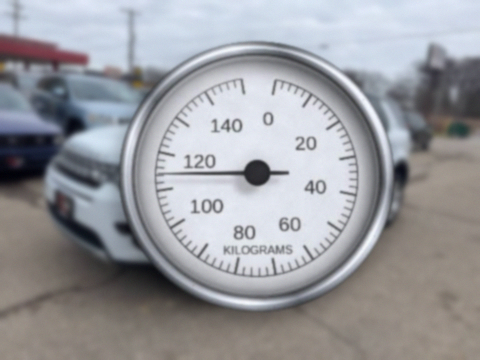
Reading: 114 (kg)
